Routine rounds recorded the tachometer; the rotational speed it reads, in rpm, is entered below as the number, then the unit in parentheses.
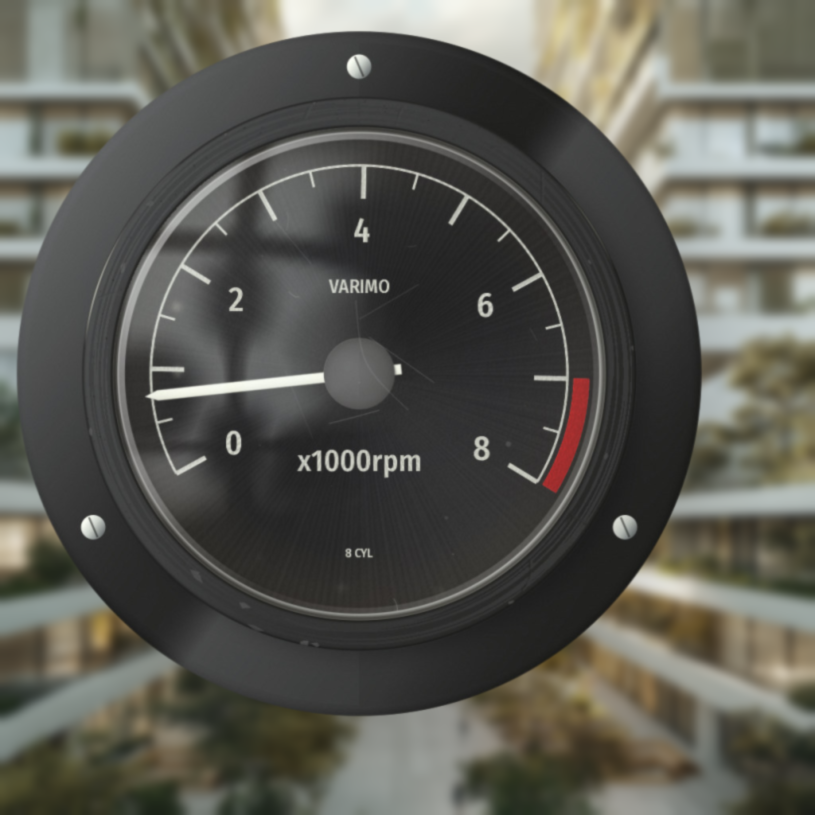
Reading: 750 (rpm)
